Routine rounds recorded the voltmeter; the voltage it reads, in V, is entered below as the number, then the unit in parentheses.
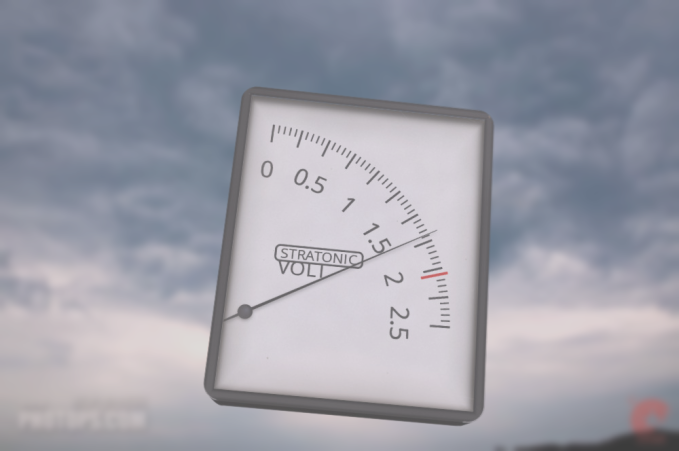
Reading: 1.7 (V)
